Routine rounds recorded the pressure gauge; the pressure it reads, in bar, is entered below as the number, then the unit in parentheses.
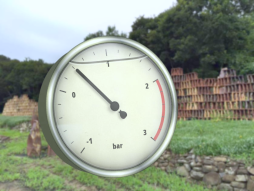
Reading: 0.4 (bar)
